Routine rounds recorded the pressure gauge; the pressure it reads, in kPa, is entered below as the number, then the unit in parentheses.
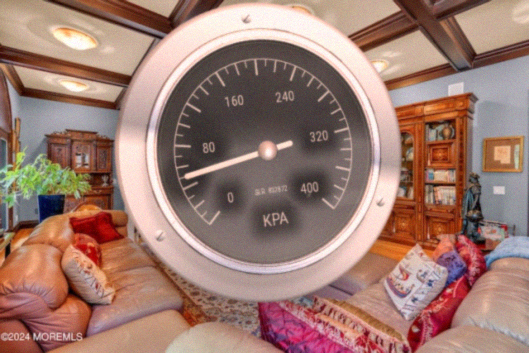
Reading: 50 (kPa)
